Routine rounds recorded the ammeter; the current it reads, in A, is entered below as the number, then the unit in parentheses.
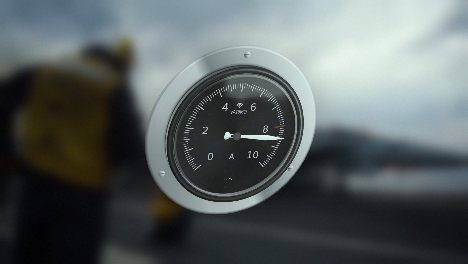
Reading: 8.5 (A)
